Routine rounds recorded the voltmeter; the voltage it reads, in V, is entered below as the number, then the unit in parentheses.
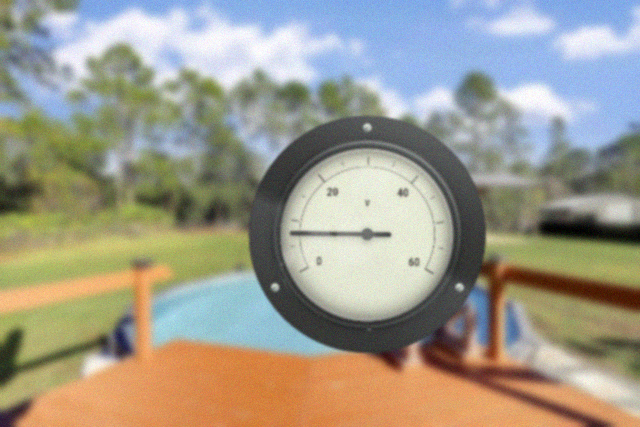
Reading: 7.5 (V)
